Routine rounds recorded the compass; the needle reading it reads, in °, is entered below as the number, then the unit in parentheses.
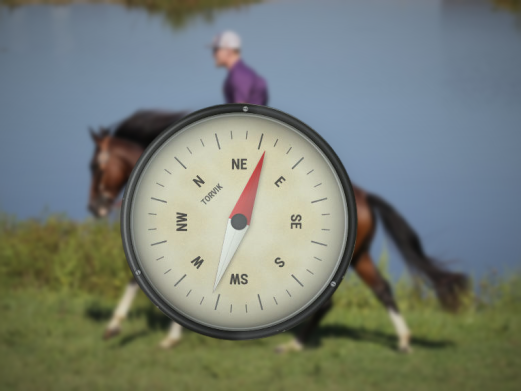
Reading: 65 (°)
